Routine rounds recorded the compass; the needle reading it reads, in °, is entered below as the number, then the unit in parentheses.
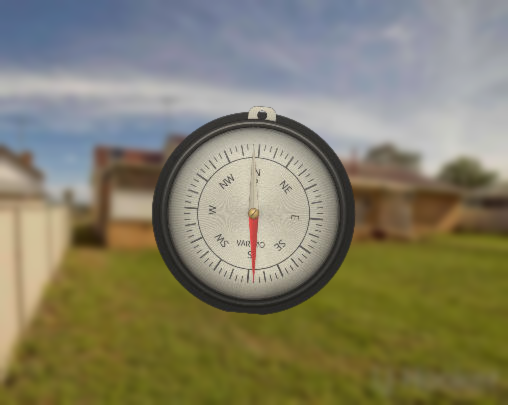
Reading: 175 (°)
